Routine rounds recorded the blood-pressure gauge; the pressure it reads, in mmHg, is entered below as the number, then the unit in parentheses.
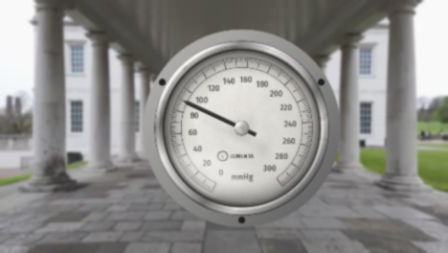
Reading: 90 (mmHg)
